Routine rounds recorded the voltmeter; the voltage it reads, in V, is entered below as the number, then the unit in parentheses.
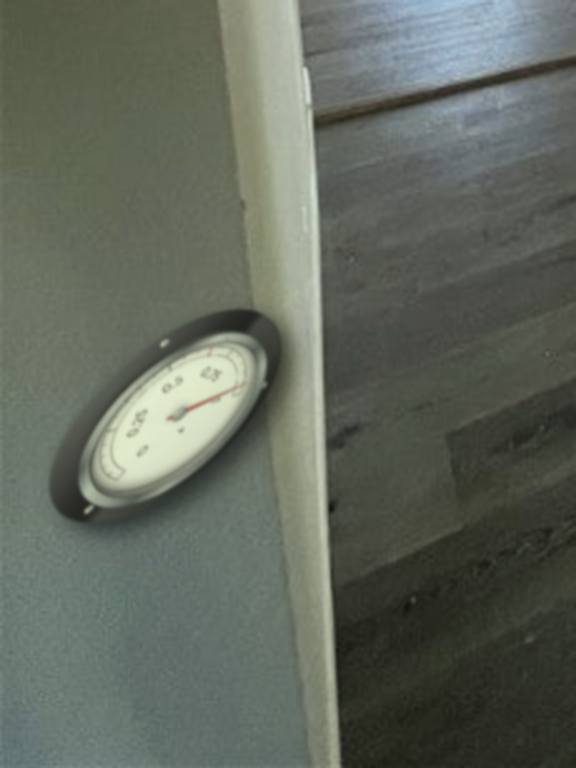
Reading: 0.95 (V)
